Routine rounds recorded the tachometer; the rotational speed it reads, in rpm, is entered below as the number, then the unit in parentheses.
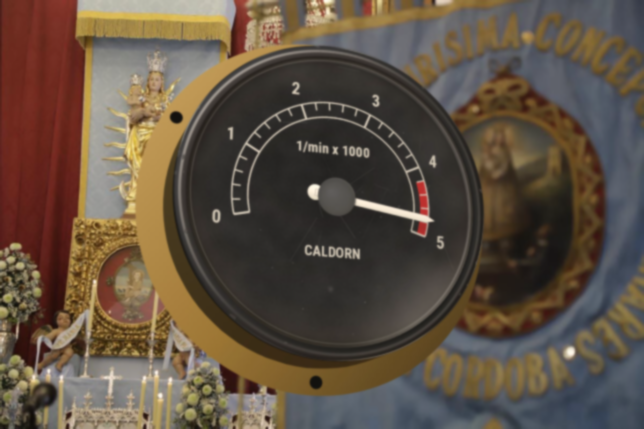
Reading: 4800 (rpm)
